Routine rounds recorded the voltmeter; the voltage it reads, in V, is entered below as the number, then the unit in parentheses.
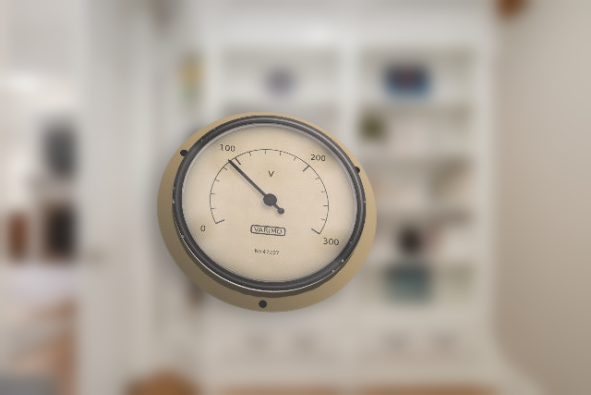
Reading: 90 (V)
